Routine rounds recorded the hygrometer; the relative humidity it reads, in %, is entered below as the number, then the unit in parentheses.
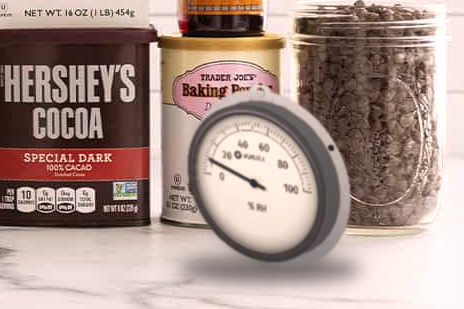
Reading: 10 (%)
